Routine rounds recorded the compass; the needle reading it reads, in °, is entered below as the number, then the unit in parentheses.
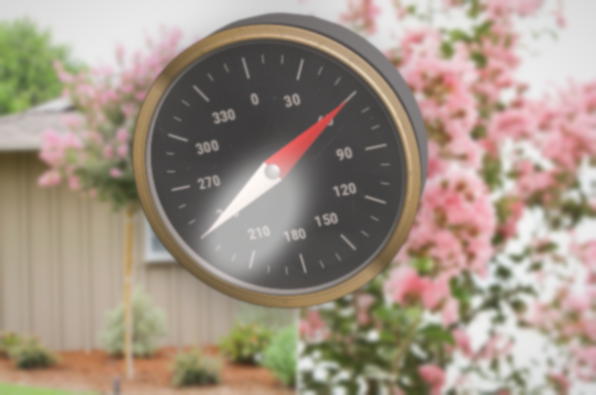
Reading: 60 (°)
